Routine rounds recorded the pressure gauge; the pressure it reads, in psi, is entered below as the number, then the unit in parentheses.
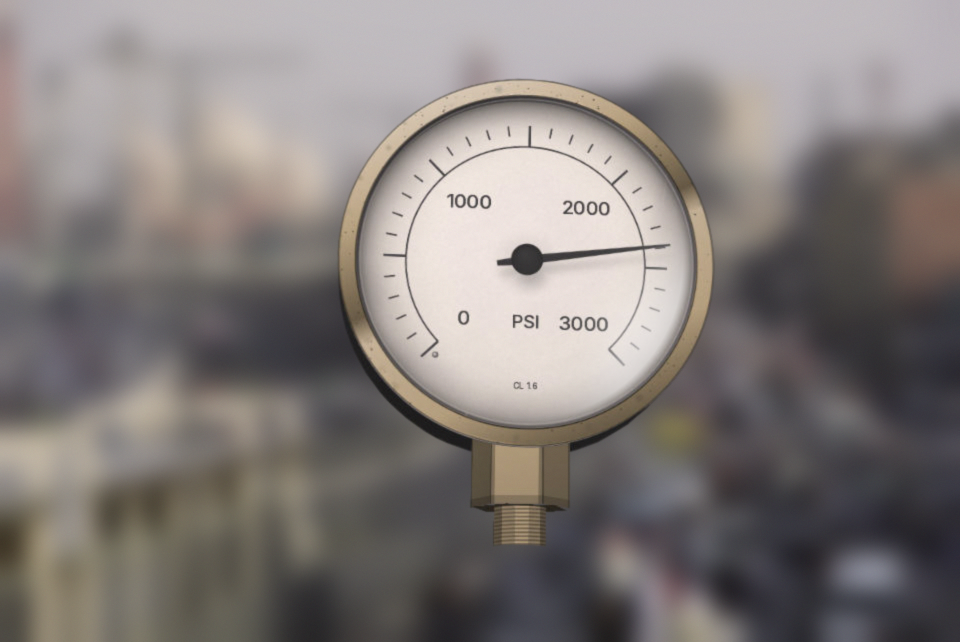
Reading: 2400 (psi)
